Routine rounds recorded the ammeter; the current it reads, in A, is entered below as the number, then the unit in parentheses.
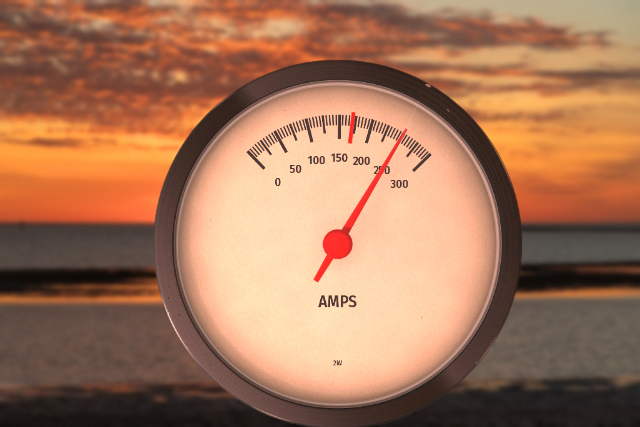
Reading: 250 (A)
